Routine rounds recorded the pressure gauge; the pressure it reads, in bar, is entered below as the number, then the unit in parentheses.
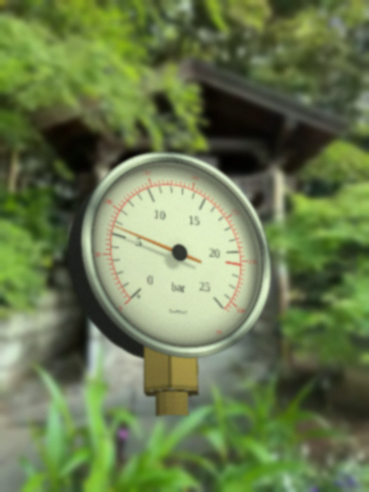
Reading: 5.5 (bar)
